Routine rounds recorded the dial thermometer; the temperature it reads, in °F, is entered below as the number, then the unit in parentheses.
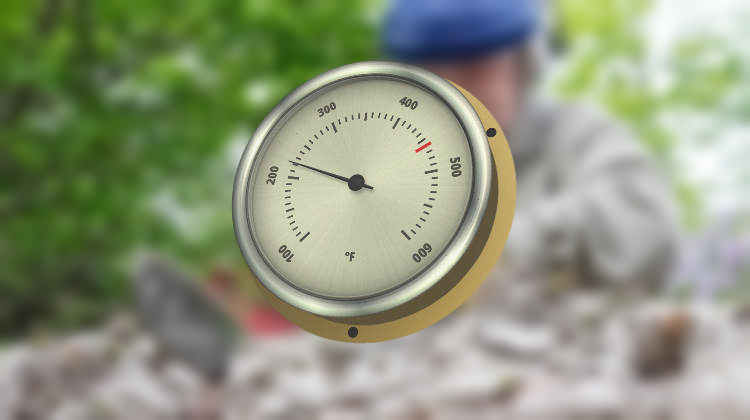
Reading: 220 (°F)
